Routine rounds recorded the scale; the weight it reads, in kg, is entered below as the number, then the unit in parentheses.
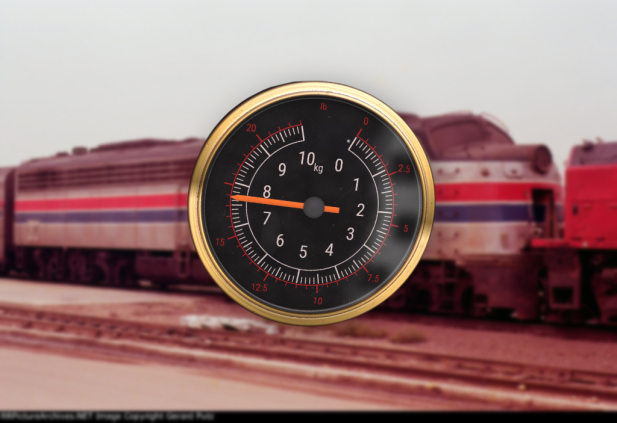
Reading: 7.7 (kg)
